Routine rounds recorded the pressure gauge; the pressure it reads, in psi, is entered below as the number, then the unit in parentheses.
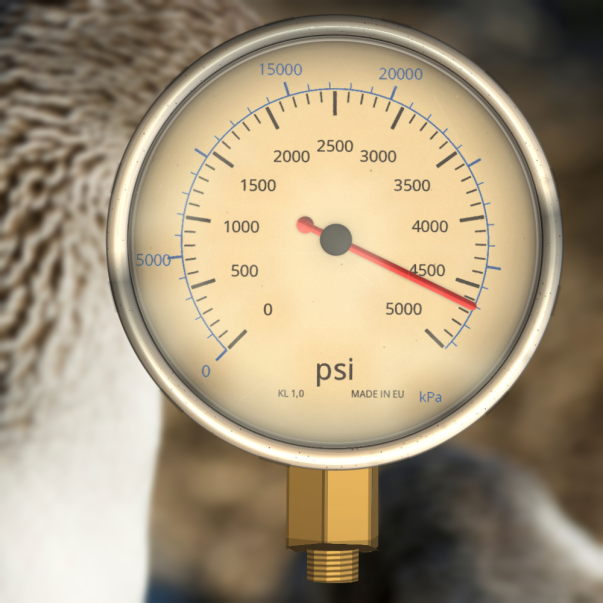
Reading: 4650 (psi)
